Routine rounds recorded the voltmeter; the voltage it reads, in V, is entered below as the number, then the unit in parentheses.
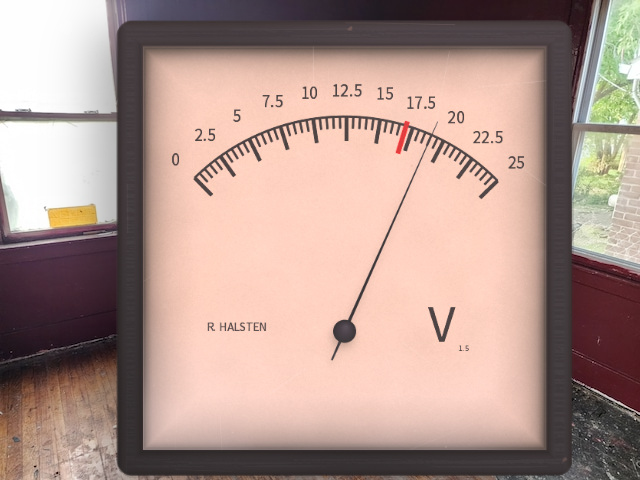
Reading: 19 (V)
